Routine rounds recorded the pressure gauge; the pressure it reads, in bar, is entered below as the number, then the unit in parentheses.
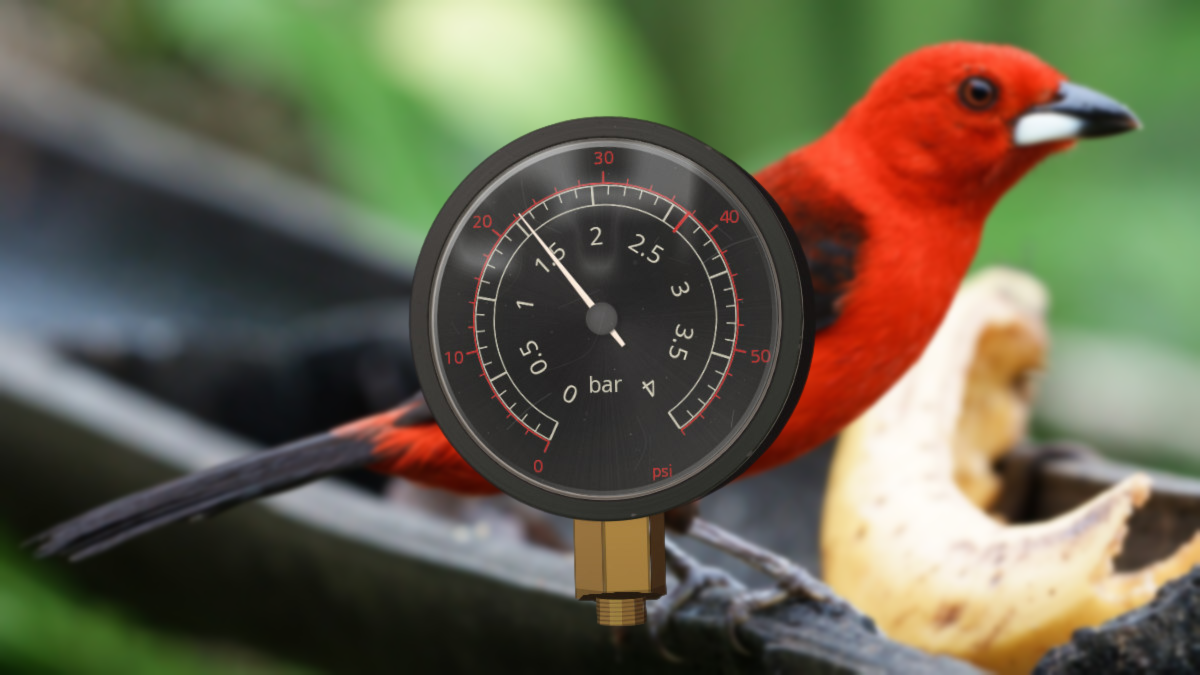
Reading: 1.55 (bar)
